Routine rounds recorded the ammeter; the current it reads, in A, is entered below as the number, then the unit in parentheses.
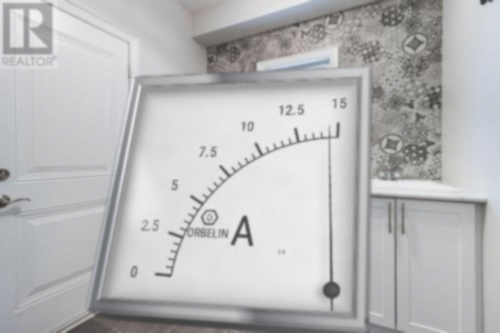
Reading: 14.5 (A)
